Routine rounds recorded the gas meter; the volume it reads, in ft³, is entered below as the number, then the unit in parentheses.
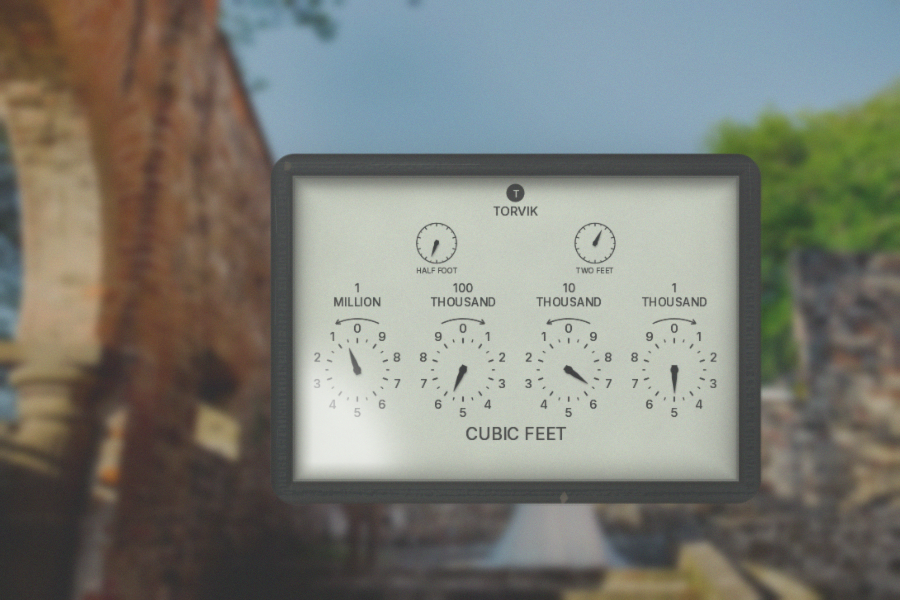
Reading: 56500 (ft³)
